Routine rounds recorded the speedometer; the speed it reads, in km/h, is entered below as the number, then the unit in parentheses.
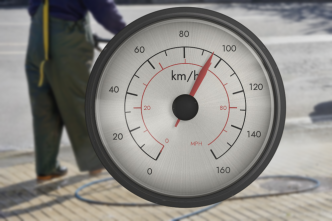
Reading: 95 (km/h)
